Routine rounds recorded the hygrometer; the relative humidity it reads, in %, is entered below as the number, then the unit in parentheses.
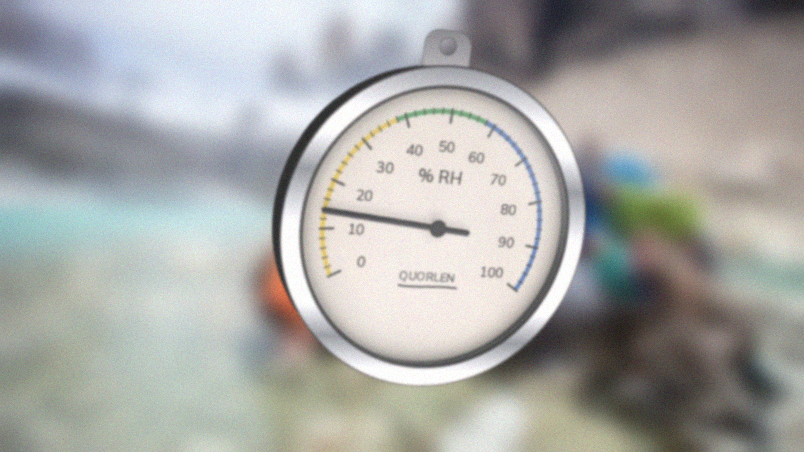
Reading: 14 (%)
